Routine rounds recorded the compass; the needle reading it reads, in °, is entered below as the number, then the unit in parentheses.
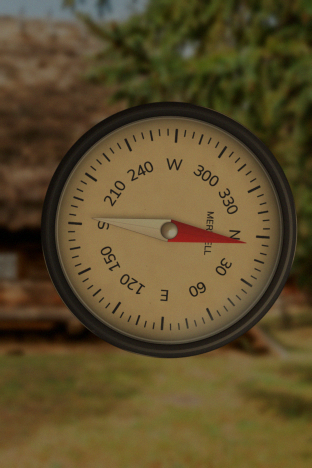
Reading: 5 (°)
